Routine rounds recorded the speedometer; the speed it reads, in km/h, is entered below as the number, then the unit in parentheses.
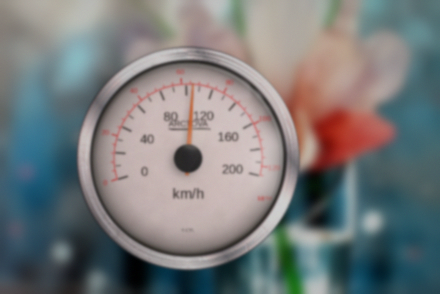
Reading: 105 (km/h)
